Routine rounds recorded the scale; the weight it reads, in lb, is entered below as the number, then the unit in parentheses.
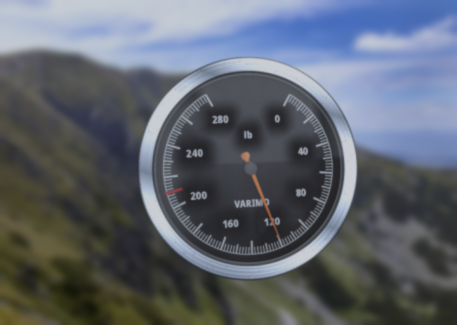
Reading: 120 (lb)
